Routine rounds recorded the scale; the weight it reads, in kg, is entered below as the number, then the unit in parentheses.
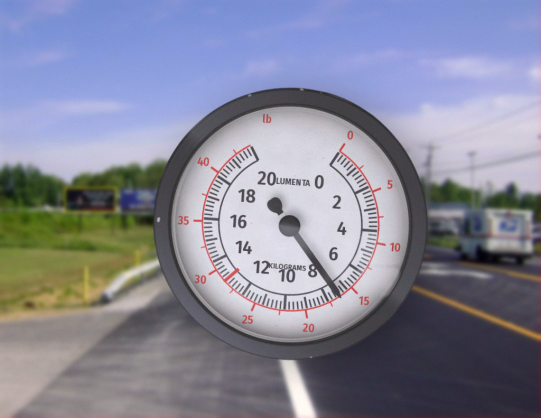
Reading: 7.4 (kg)
